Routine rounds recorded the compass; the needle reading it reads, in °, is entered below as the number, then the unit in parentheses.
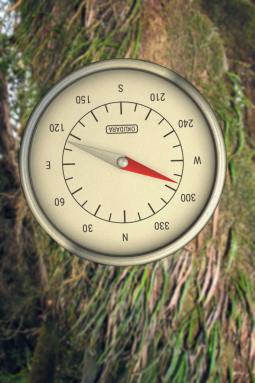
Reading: 292.5 (°)
